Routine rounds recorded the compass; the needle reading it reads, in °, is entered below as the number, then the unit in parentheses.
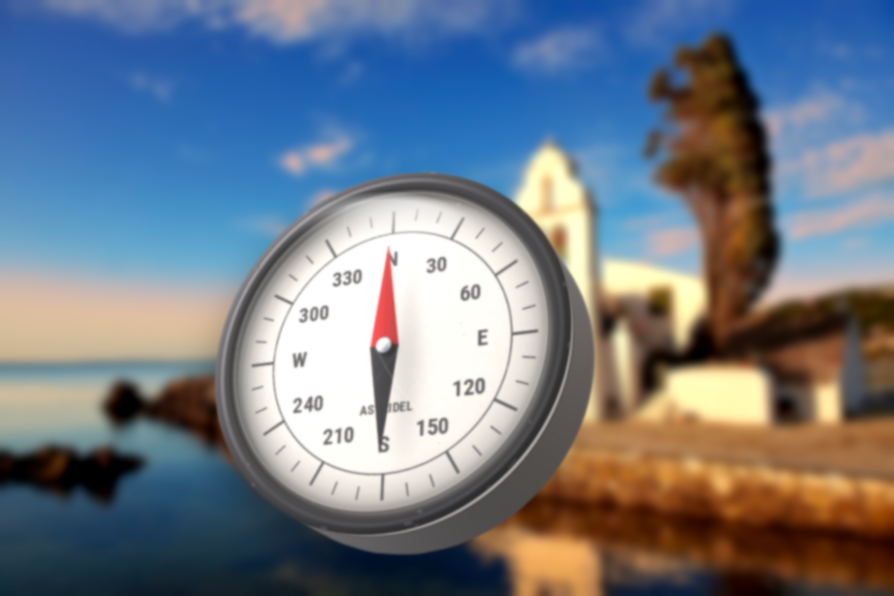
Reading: 0 (°)
